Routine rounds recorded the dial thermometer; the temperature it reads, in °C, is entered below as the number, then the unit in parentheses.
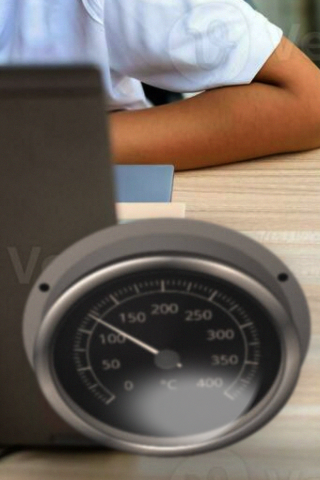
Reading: 125 (°C)
